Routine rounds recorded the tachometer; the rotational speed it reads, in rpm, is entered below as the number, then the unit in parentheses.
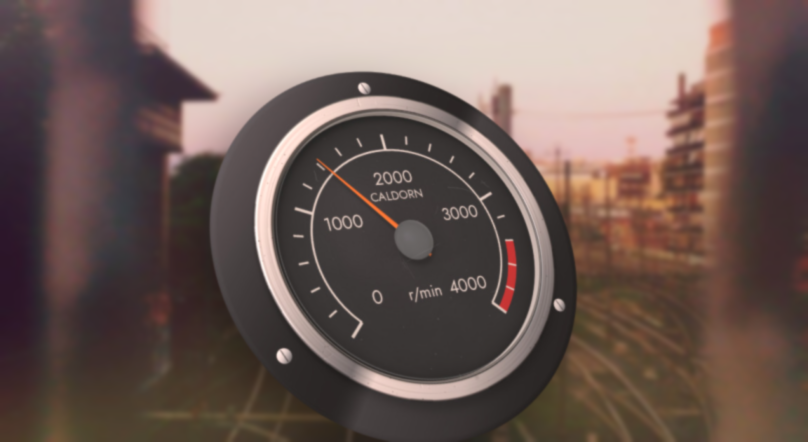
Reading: 1400 (rpm)
